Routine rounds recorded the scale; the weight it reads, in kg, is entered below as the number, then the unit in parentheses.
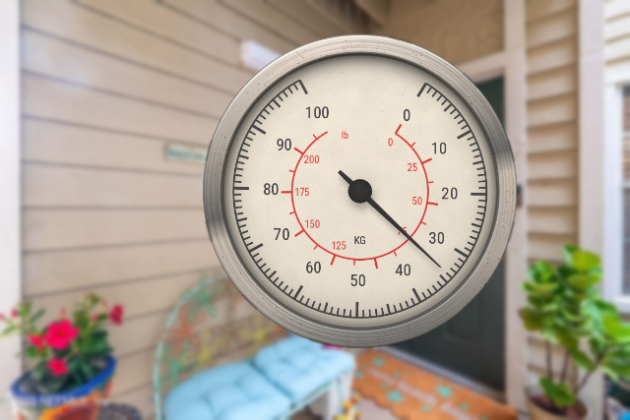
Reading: 34 (kg)
